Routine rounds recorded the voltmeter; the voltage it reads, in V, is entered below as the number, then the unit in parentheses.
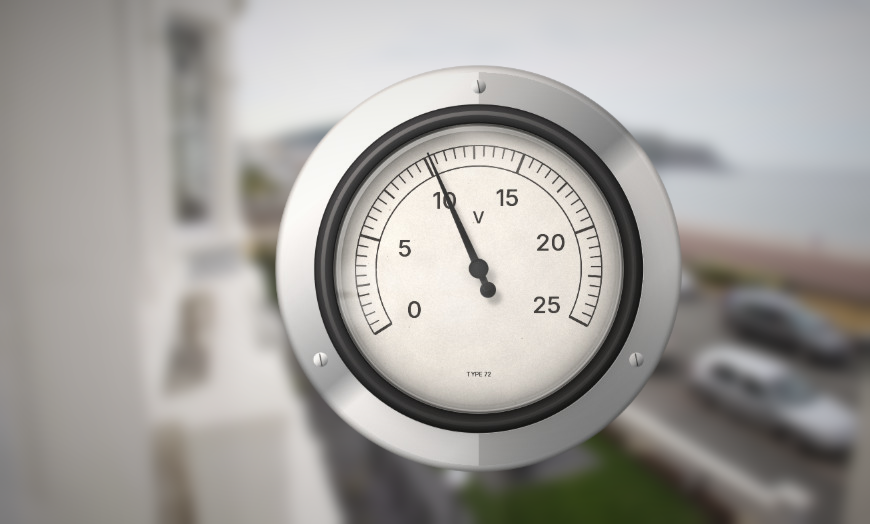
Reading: 10.25 (V)
